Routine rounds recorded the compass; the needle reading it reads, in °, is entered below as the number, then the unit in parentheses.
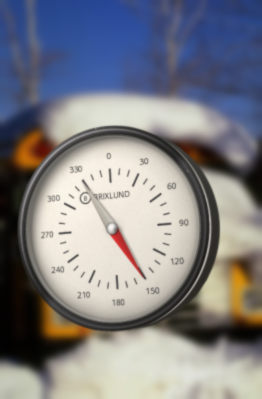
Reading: 150 (°)
